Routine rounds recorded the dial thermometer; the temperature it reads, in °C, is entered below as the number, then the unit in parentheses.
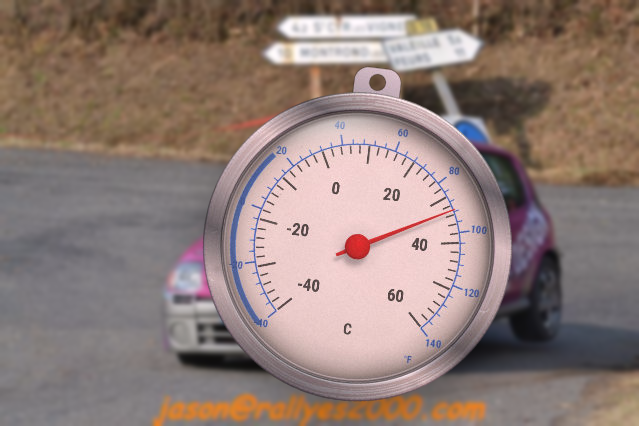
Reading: 33 (°C)
